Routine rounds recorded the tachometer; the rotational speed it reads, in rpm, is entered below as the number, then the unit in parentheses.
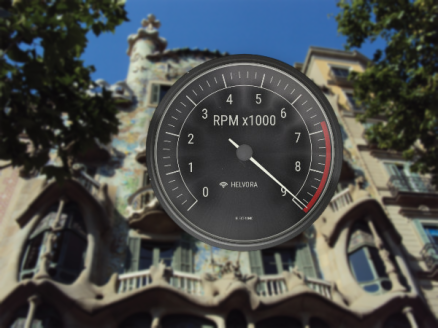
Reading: 8900 (rpm)
